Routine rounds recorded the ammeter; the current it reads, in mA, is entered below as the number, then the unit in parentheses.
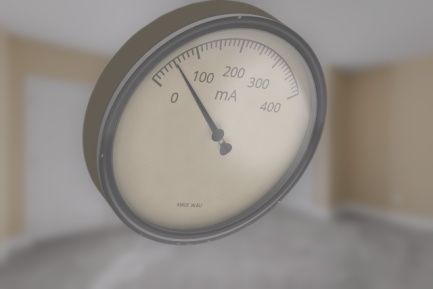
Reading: 50 (mA)
